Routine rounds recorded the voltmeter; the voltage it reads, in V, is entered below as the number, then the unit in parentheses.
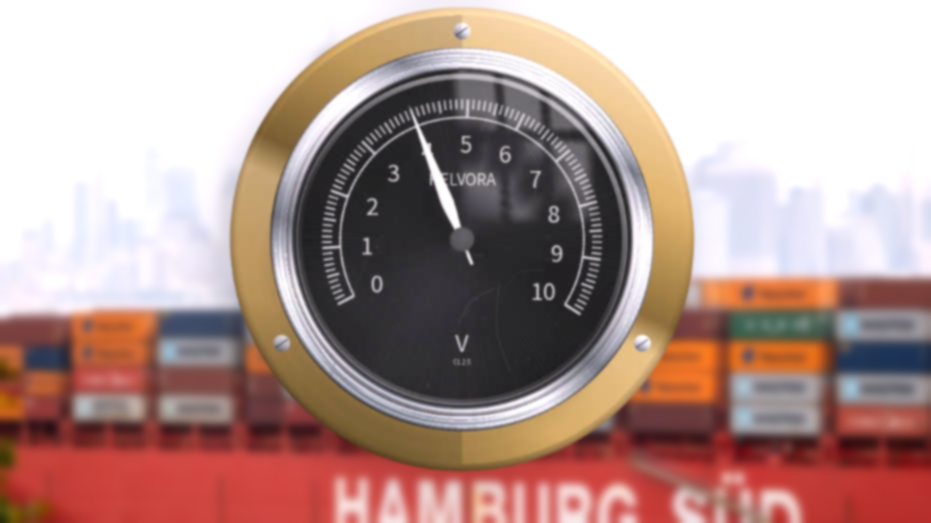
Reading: 4 (V)
